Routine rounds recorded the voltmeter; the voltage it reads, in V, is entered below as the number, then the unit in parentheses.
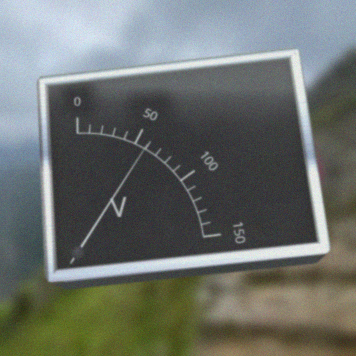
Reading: 60 (V)
